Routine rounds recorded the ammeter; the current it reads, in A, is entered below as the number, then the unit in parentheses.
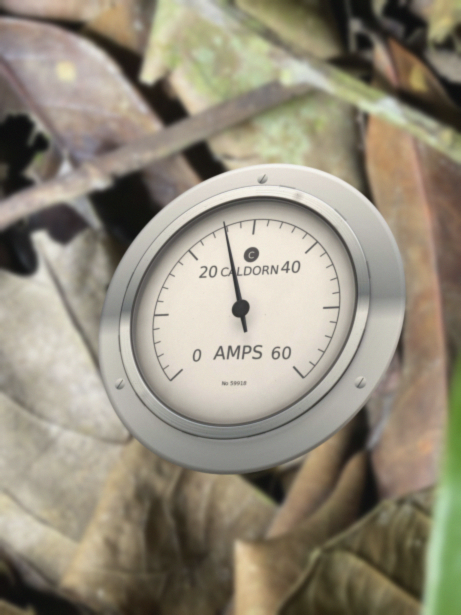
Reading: 26 (A)
